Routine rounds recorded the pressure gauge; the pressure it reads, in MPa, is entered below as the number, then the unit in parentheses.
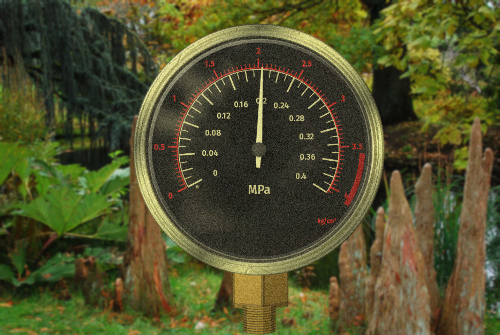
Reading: 0.2 (MPa)
